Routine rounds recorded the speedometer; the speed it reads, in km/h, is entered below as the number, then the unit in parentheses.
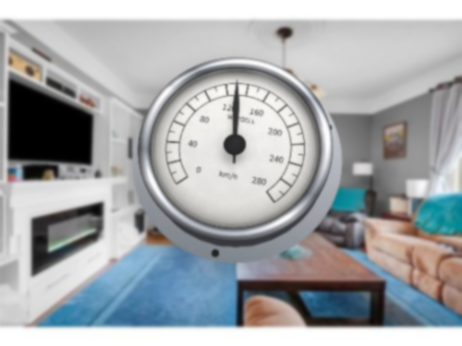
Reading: 130 (km/h)
